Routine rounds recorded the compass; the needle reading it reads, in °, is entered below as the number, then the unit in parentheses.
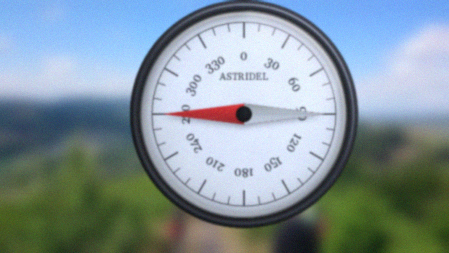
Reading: 270 (°)
